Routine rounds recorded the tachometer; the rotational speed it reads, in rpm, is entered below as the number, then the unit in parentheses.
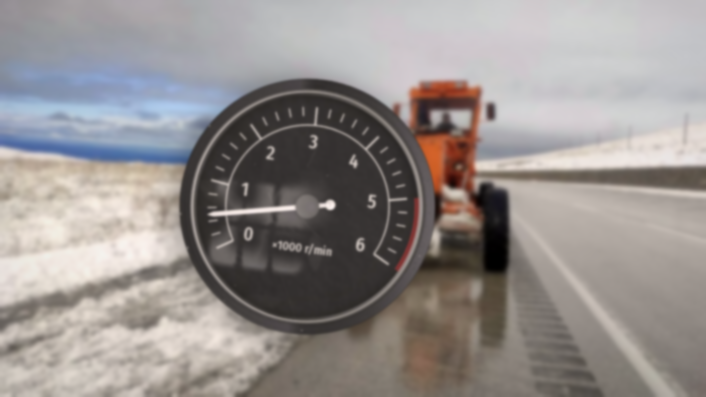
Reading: 500 (rpm)
